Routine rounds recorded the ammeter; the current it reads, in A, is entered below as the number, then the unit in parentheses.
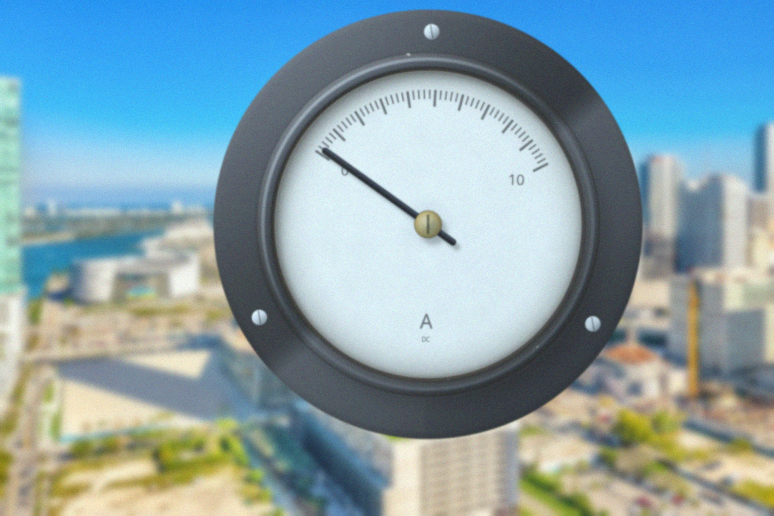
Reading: 0.2 (A)
